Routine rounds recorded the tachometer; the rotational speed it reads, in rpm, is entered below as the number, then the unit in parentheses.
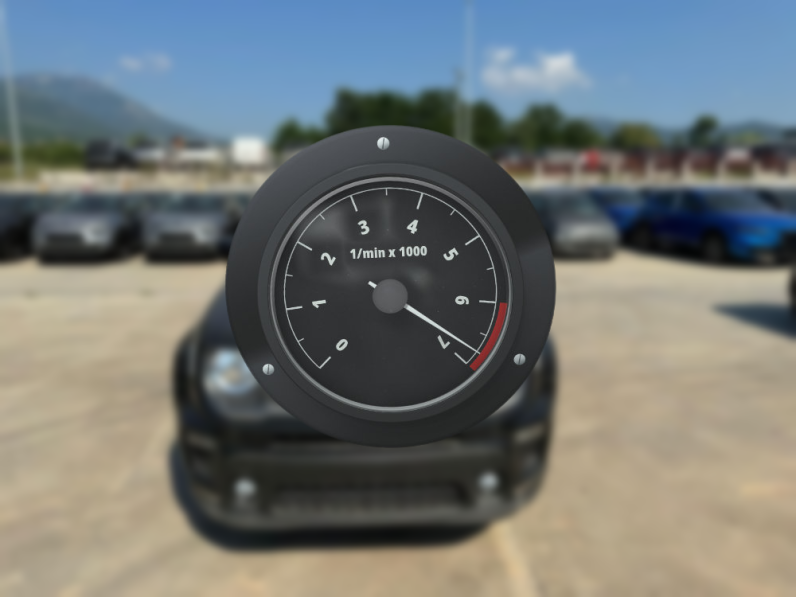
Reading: 6750 (rpm)
